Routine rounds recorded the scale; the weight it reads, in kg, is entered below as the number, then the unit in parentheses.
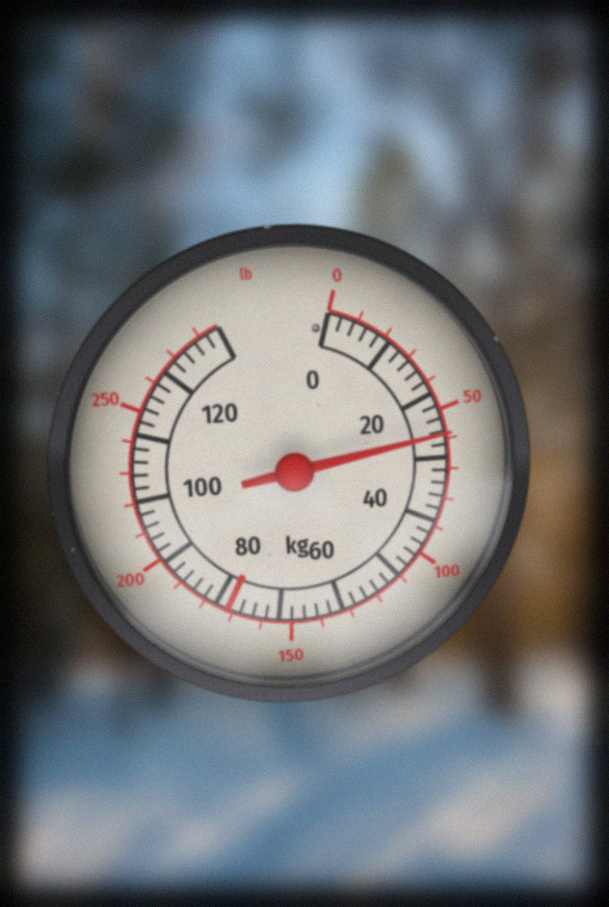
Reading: 26 (kg)
